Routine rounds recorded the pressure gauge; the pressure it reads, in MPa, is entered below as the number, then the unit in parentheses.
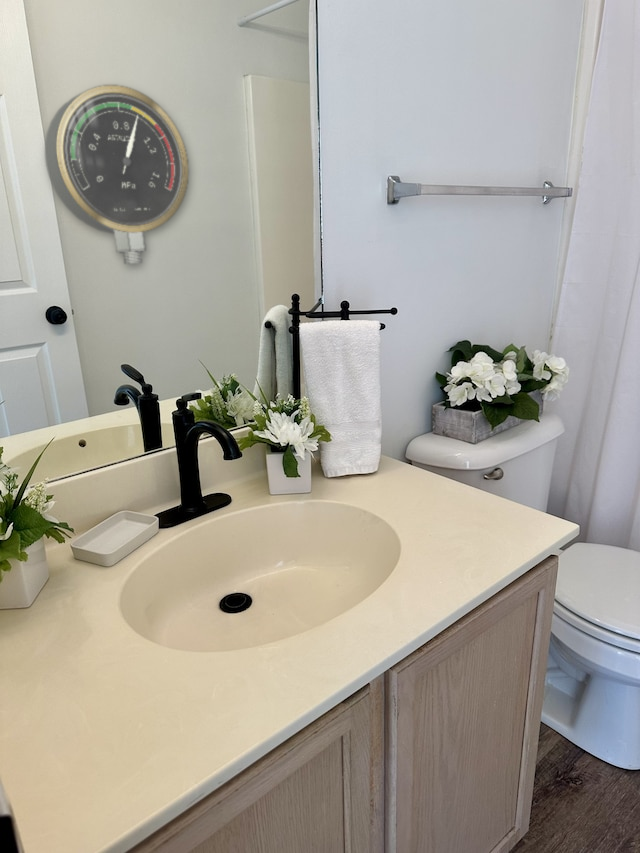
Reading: 0.95 (MPa)
